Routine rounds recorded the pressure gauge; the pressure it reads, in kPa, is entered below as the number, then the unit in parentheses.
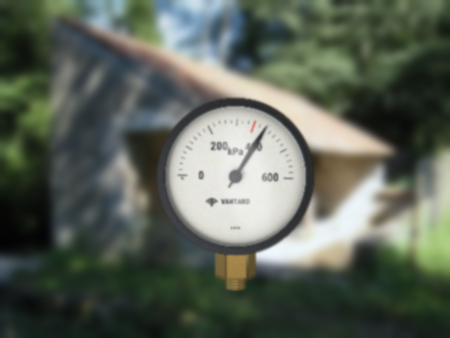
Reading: 400 (kPa)
